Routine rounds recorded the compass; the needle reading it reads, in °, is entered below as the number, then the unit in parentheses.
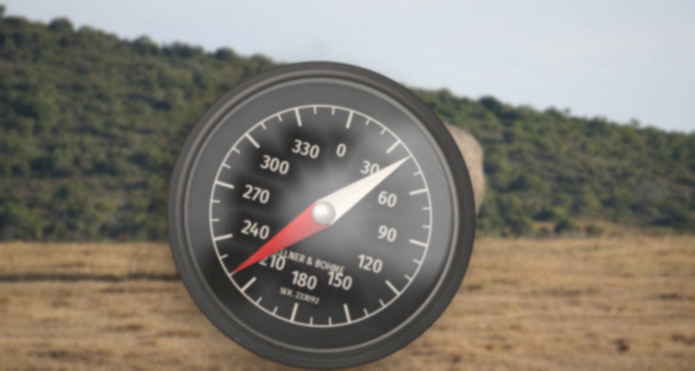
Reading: 220 (°)
